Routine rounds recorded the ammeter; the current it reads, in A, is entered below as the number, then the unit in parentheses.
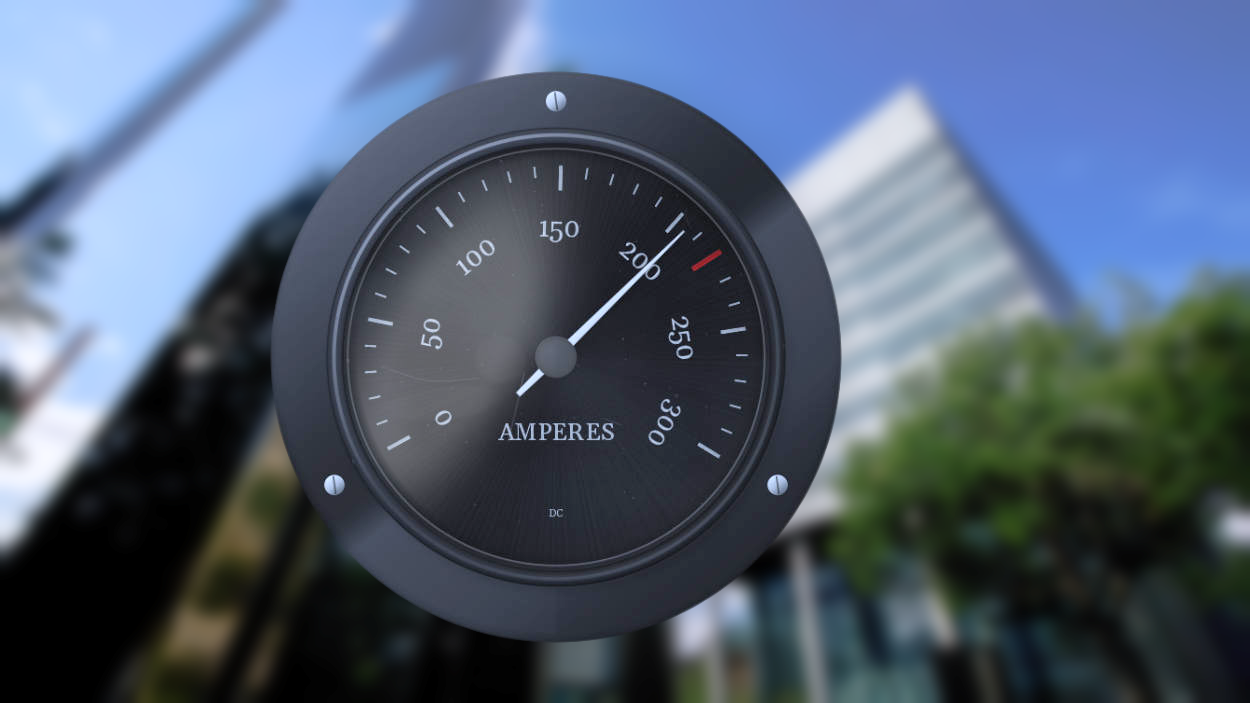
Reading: 205 (A)
